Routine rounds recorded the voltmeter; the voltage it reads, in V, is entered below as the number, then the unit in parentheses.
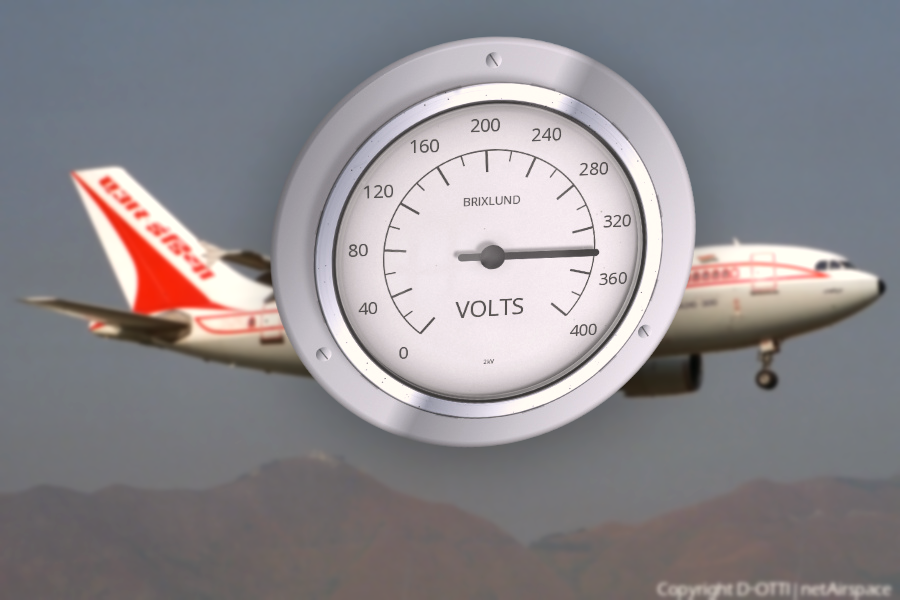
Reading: 340 (V)
